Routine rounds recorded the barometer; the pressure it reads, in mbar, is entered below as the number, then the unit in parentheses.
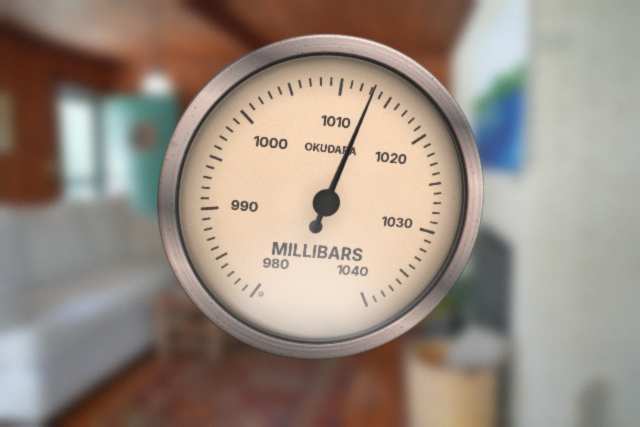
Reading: 1013 (mbar)
